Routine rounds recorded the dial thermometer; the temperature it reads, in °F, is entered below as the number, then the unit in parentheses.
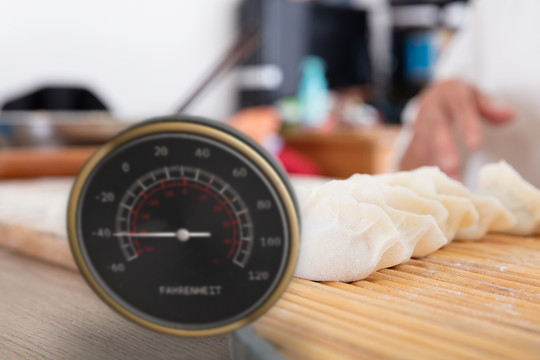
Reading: -40 (°F)
